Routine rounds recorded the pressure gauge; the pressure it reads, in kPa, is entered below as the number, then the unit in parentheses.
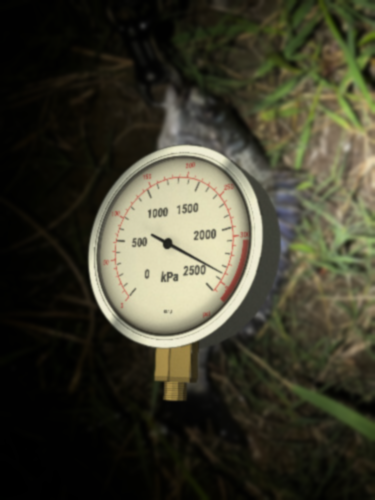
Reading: 2350 (kPa)
